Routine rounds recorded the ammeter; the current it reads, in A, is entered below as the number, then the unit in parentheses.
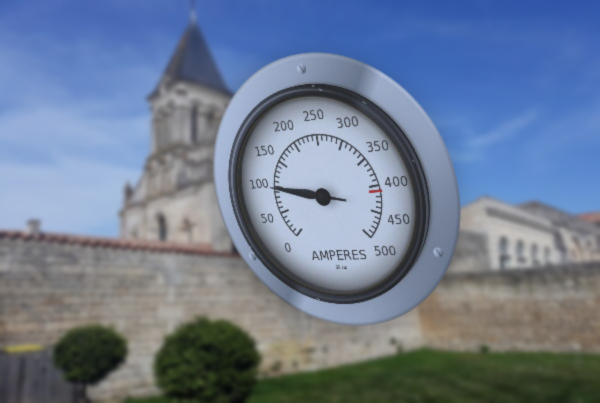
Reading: 100 (A)
